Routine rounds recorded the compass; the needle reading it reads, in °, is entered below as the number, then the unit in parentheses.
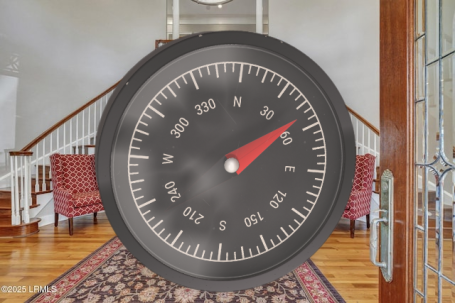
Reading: 50 (°)
